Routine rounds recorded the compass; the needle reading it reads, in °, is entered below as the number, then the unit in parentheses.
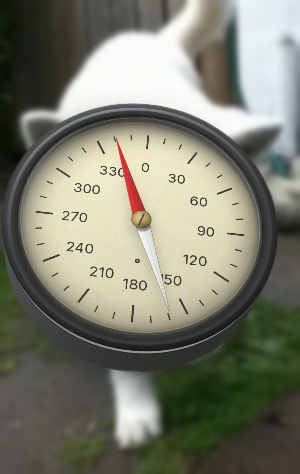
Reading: 340 (°)
